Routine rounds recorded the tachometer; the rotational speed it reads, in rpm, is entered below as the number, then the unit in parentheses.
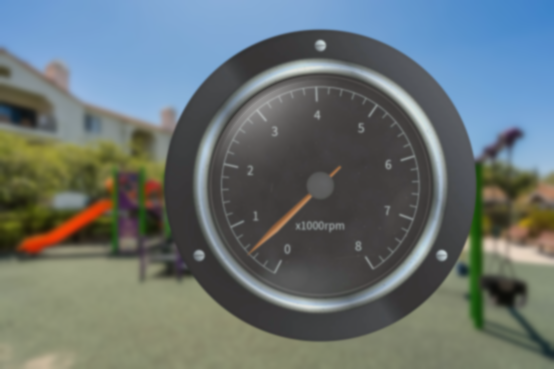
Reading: 500 (rpm)
